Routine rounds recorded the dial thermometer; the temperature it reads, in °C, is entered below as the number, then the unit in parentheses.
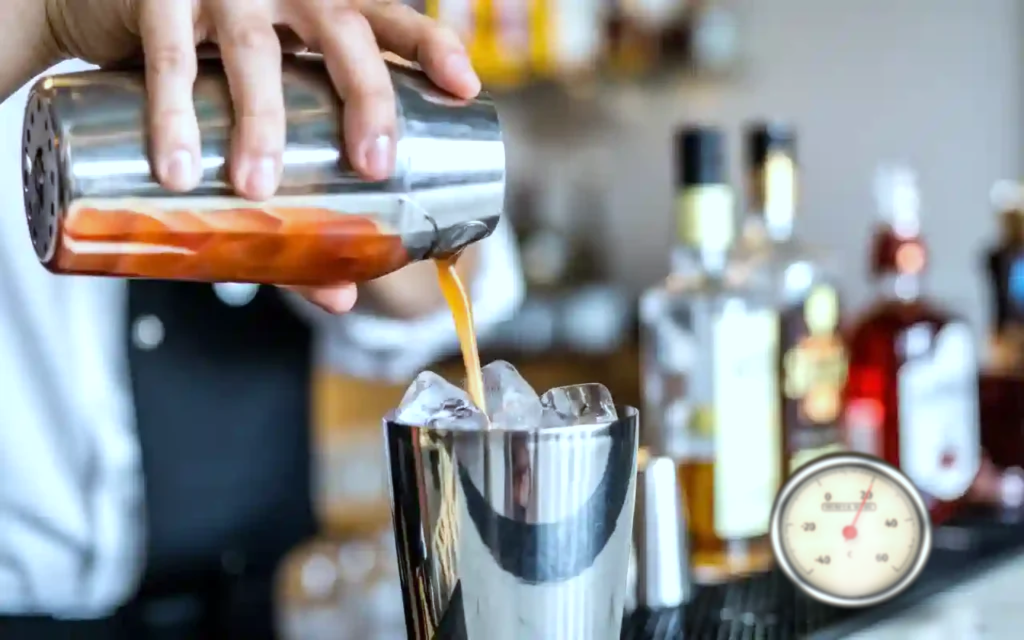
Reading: 20 (°C)
